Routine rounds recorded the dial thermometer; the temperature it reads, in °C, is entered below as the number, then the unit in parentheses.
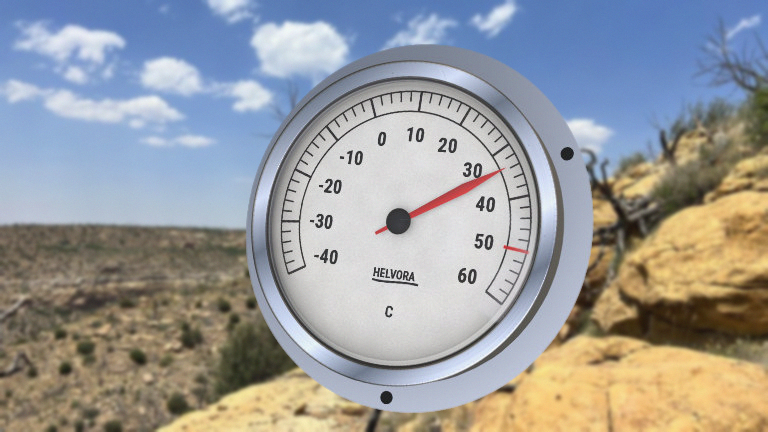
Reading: 34 (°C)
